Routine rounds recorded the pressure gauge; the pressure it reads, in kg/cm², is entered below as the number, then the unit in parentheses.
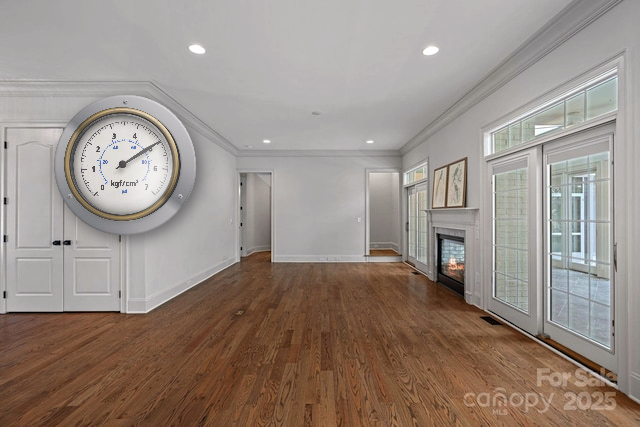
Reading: 5 (kg/cm²)
